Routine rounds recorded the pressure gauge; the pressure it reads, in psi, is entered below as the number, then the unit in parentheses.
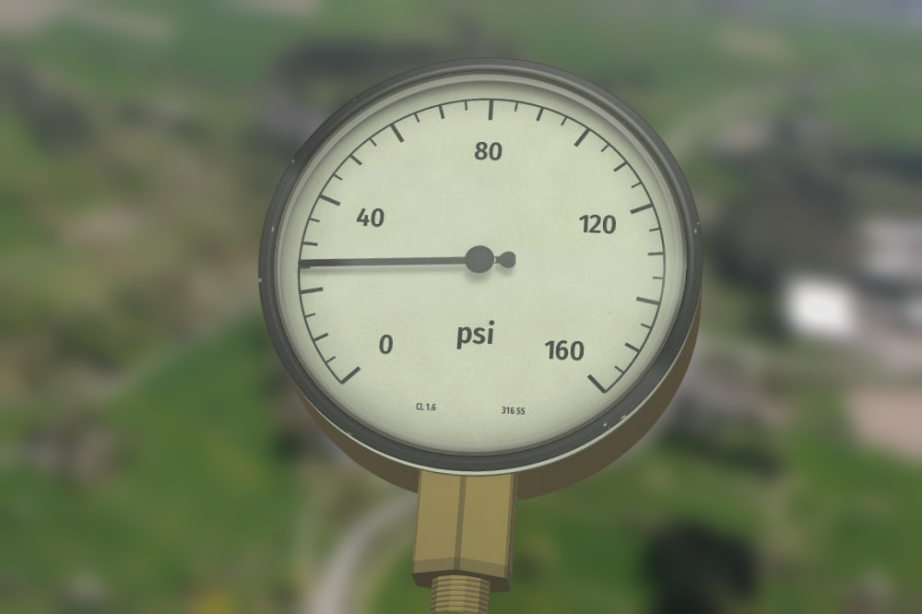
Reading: 25 (psi)
